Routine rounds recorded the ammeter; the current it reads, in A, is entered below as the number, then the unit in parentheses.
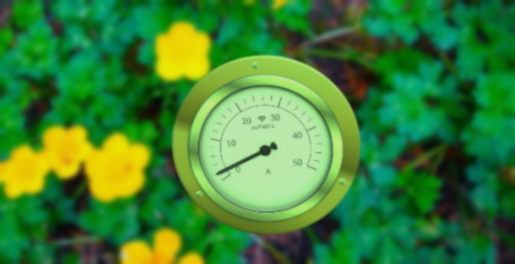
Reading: 2 (A)
